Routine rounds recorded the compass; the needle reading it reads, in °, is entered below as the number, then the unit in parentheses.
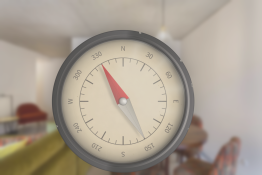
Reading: 330 (°)
